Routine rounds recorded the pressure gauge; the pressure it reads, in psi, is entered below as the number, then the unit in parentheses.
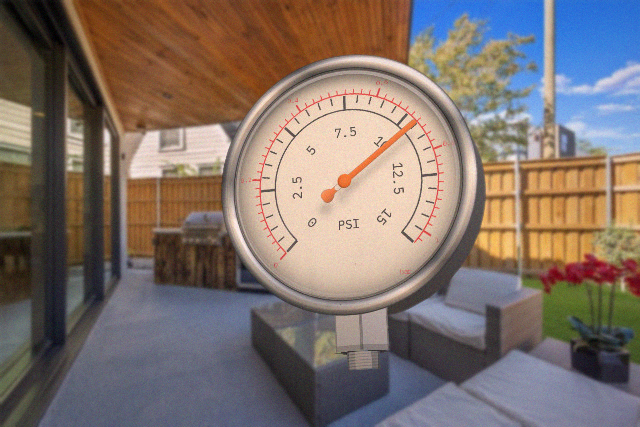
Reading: 10.5 (psi)
